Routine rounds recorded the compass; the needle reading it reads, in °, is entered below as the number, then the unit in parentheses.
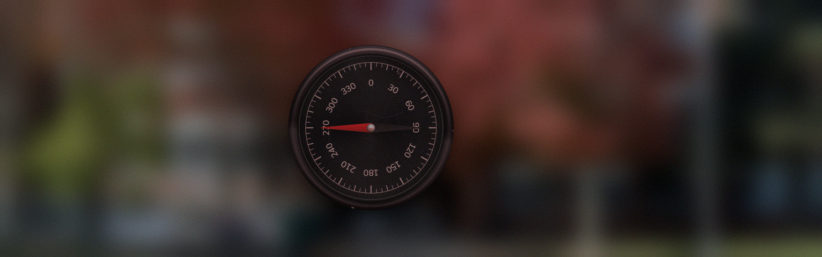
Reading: 270 (°)
